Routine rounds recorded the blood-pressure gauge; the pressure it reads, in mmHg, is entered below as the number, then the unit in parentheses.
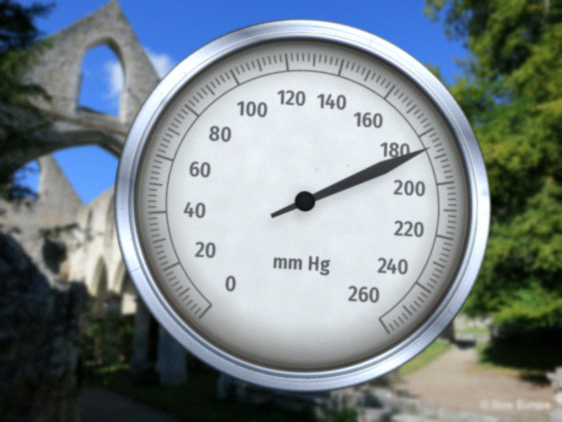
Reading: 186 (mmHg)
